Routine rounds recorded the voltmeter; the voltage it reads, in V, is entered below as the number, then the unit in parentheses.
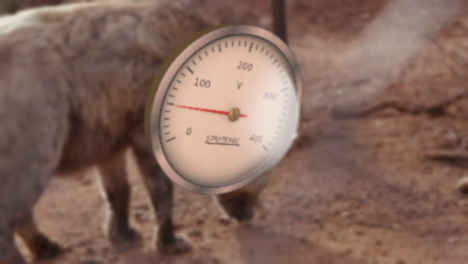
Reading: 50 (V)
